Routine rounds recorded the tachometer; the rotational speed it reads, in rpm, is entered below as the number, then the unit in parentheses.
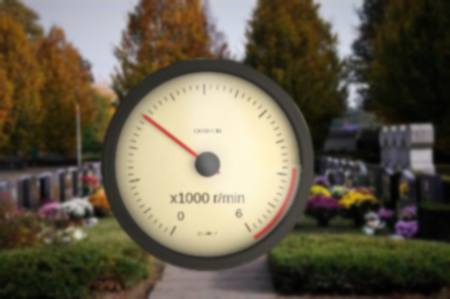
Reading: 2000 (rpm)
